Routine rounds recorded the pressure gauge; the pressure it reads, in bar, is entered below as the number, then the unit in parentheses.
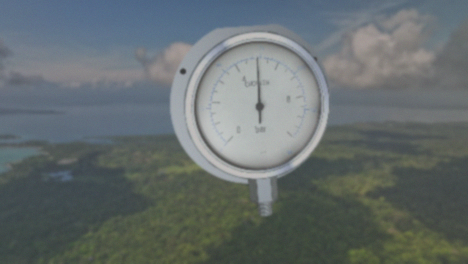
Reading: 5 (bar)
